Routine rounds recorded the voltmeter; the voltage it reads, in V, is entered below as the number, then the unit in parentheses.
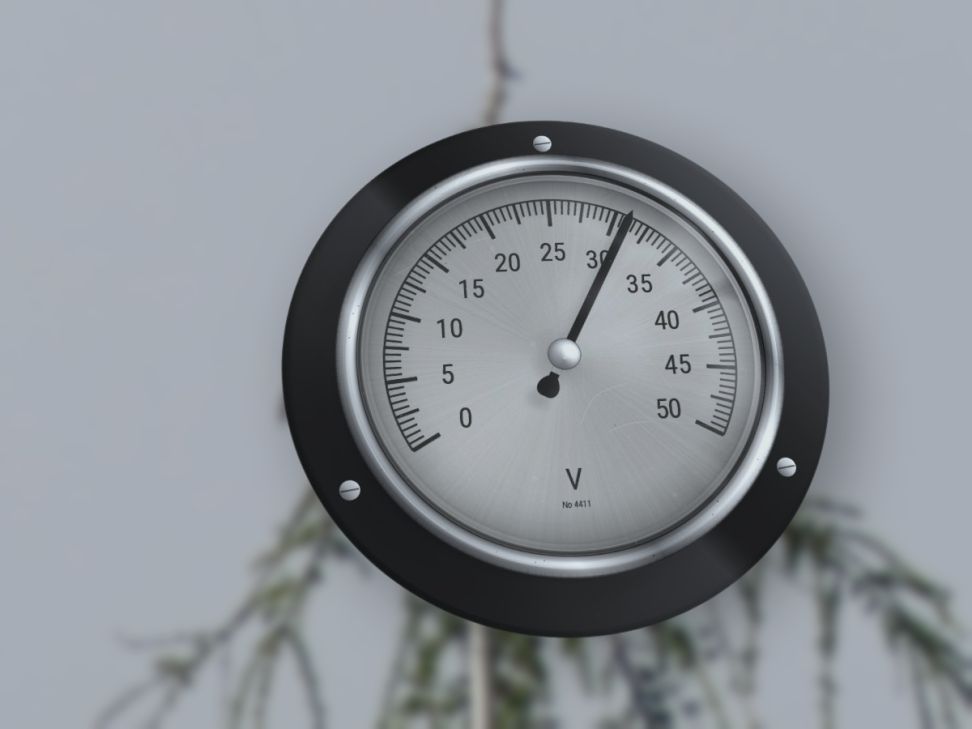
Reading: 31 (V)
